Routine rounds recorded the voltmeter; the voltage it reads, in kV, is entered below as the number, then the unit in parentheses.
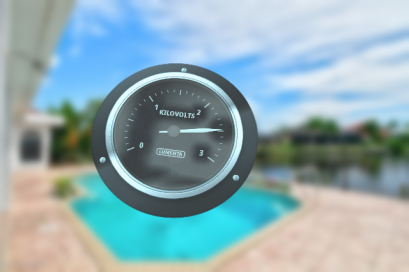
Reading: 2.5 (kV)
